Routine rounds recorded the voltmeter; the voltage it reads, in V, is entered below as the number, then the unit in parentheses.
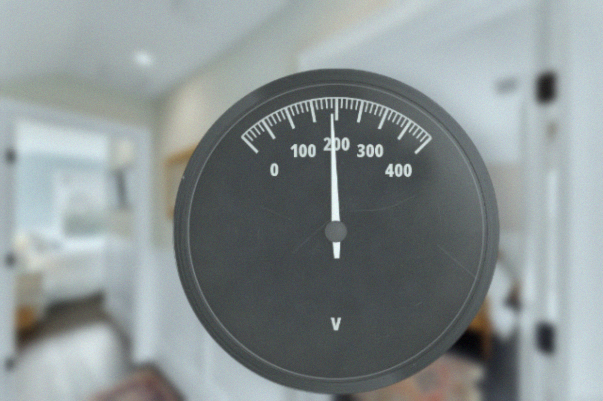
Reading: 190 (V)
